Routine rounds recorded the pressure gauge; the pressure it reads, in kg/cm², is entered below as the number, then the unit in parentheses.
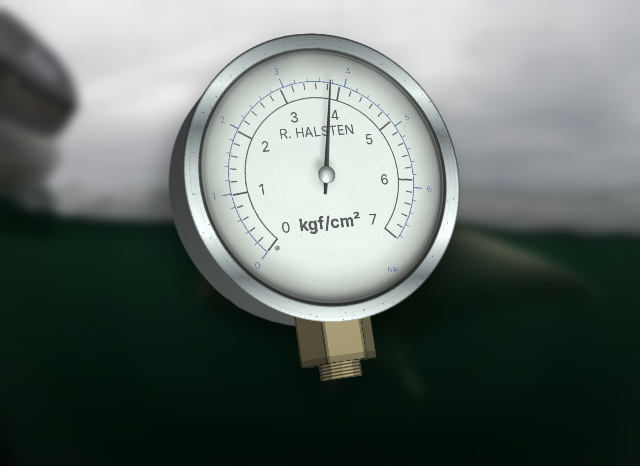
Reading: 3.8 (kg/cm²)
